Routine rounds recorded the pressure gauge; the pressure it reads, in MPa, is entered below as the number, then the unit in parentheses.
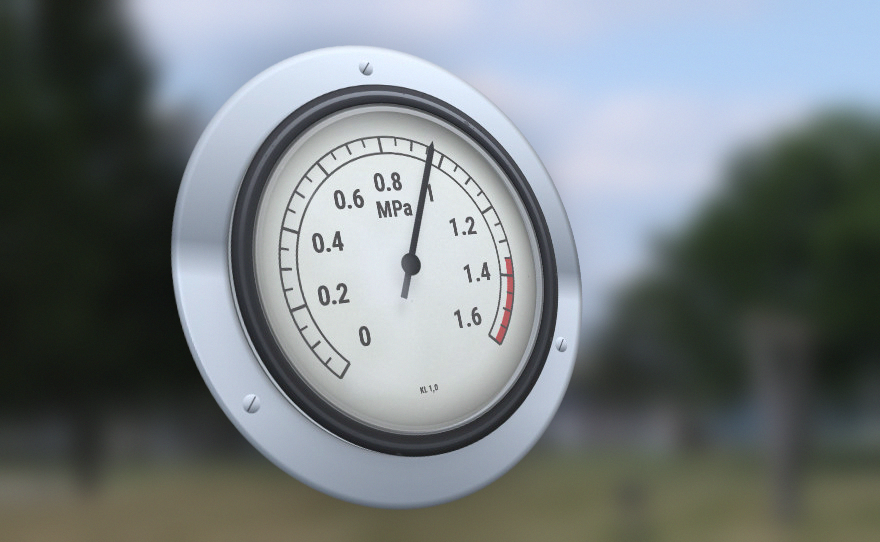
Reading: 0.95 (MPa)
